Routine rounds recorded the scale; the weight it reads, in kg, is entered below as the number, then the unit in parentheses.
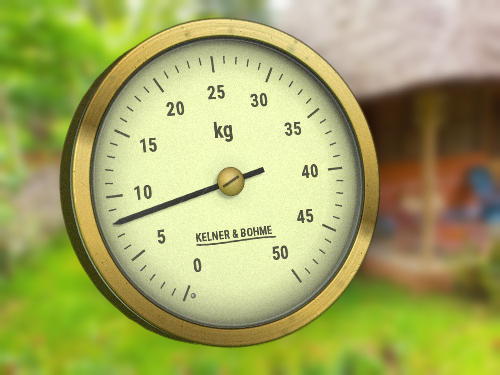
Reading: 8 (kg)
